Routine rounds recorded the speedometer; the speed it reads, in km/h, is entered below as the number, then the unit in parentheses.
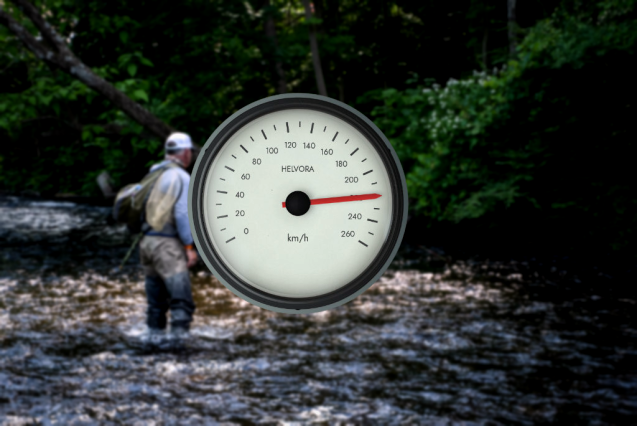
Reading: 220 (km/h)
